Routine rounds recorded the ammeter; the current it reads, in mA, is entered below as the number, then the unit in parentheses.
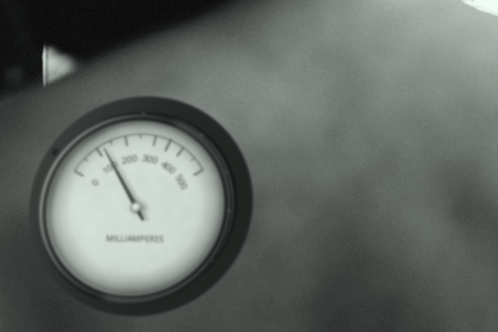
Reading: 125 (mA)
